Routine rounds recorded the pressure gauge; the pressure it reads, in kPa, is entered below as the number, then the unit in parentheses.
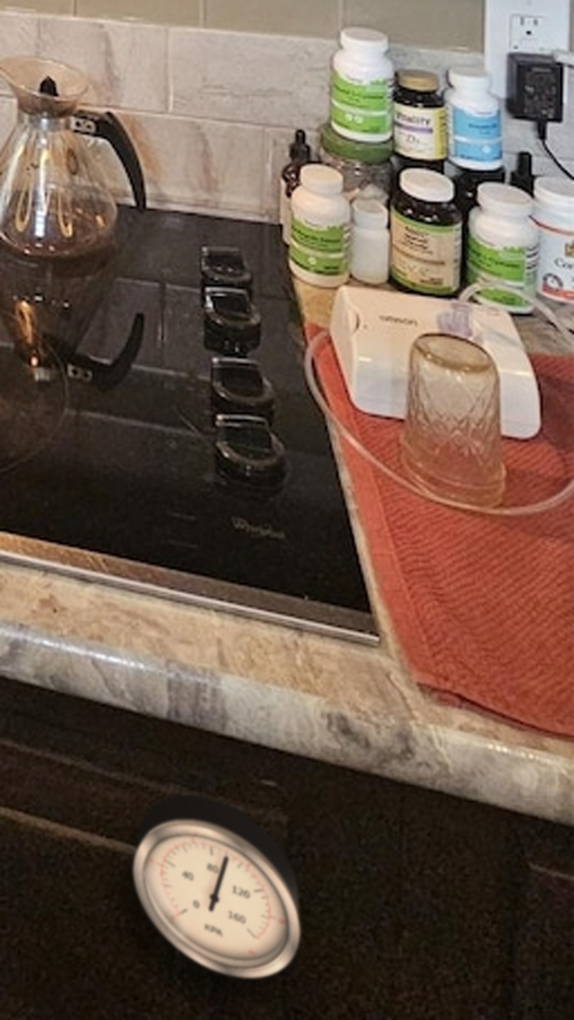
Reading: 90 (kPa)
